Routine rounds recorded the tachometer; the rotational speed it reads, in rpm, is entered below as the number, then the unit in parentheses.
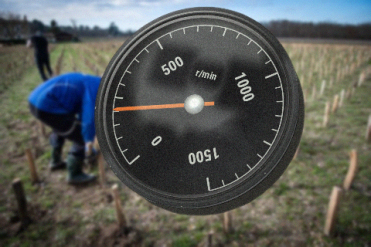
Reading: 200 (rpm)
